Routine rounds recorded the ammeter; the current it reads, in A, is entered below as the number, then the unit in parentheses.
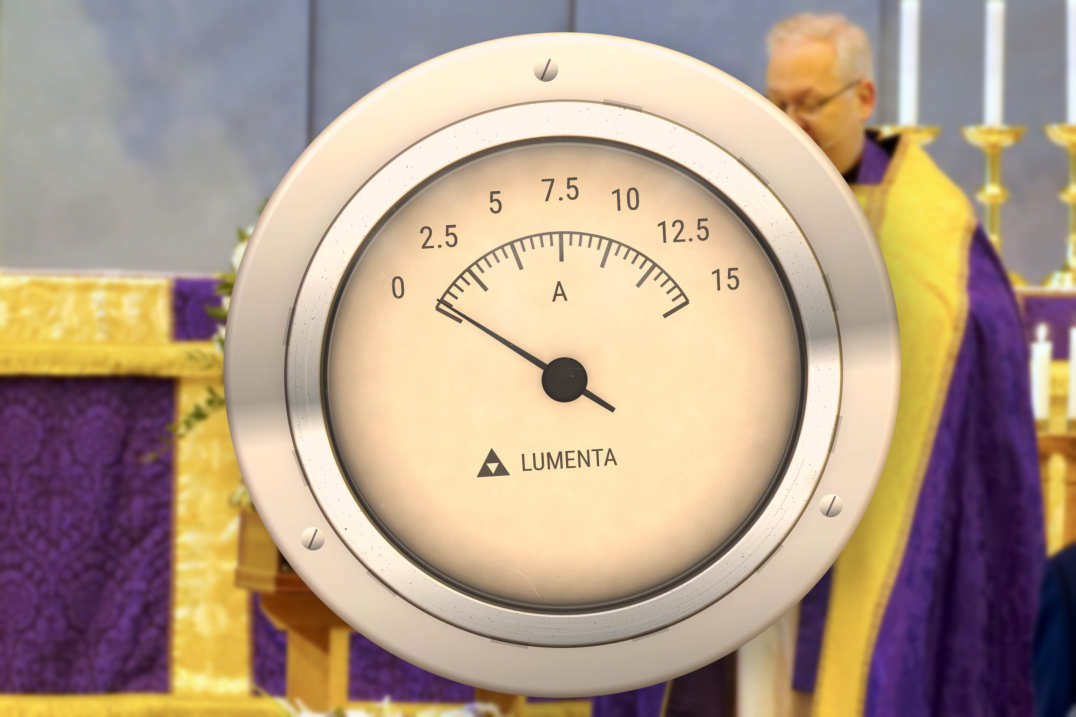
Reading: 0.5 (A)
